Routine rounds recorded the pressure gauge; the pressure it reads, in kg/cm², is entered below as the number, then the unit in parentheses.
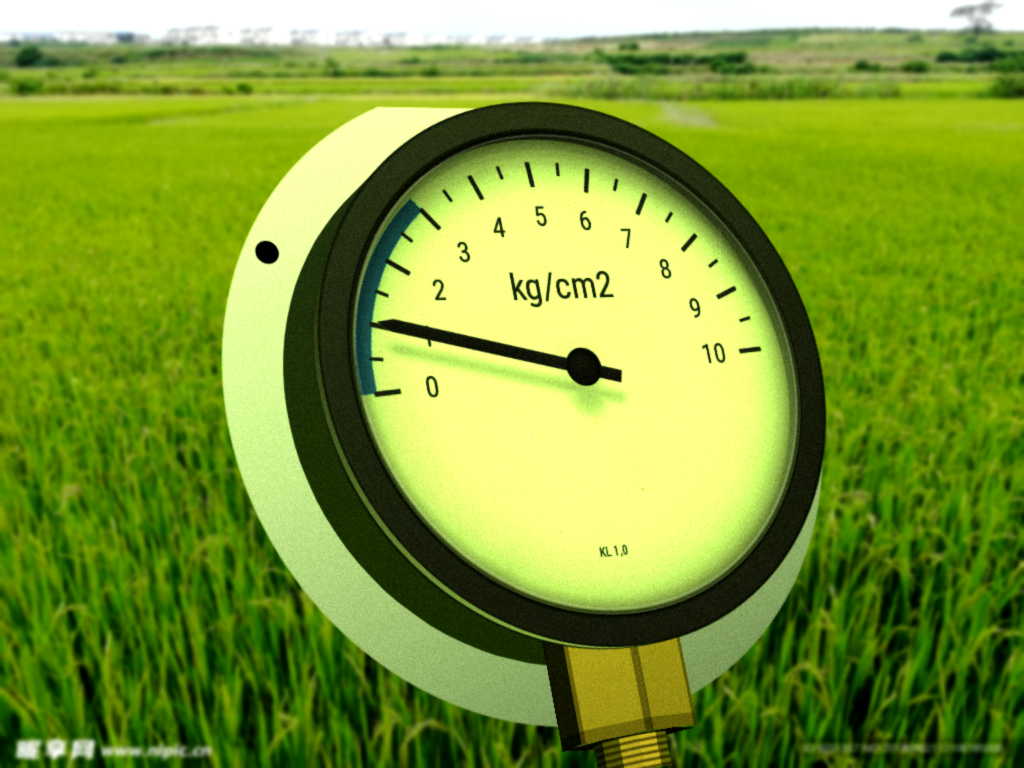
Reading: 1 (kg/cm²)
